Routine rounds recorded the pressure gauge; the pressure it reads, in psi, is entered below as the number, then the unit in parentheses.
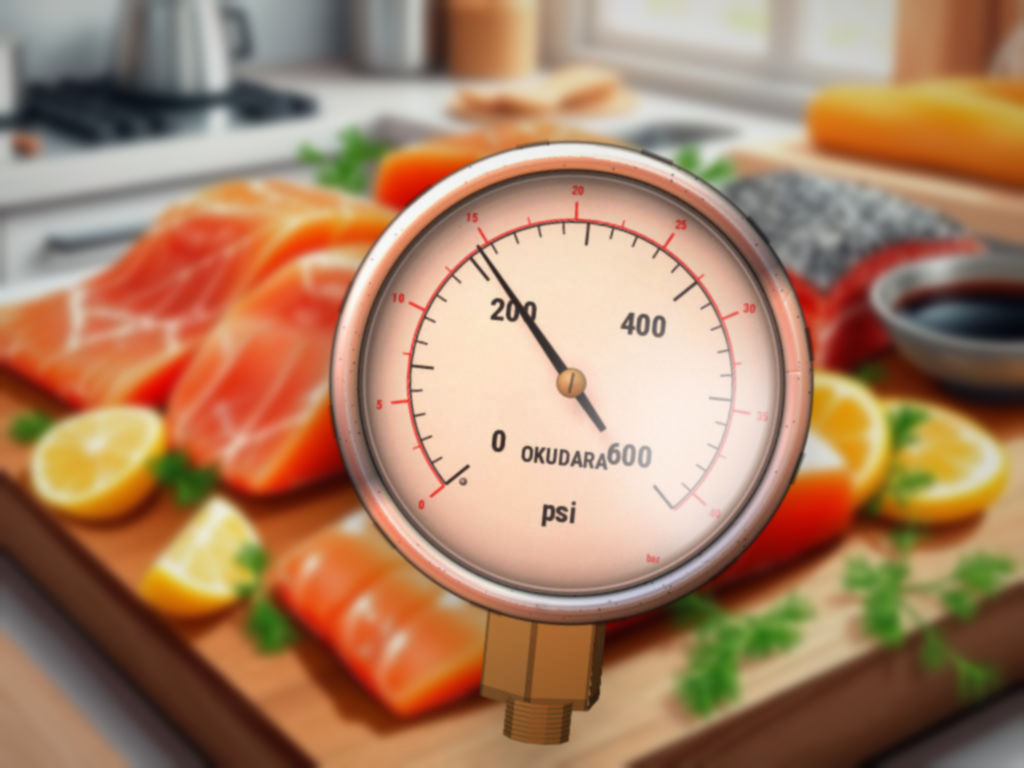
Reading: 210 (psi)
